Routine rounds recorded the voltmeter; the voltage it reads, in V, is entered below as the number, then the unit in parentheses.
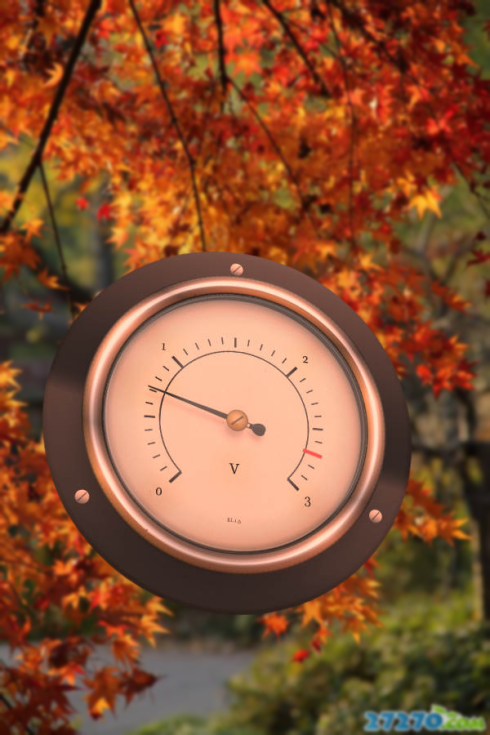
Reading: 0.7 (V)
